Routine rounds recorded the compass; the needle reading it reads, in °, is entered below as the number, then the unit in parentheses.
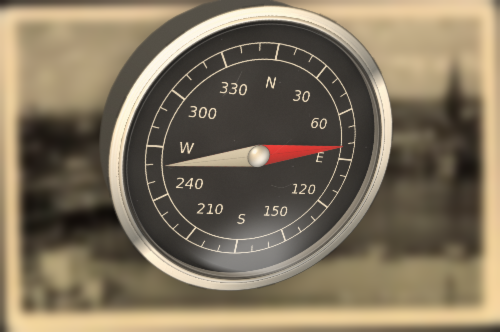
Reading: 80 (°)
